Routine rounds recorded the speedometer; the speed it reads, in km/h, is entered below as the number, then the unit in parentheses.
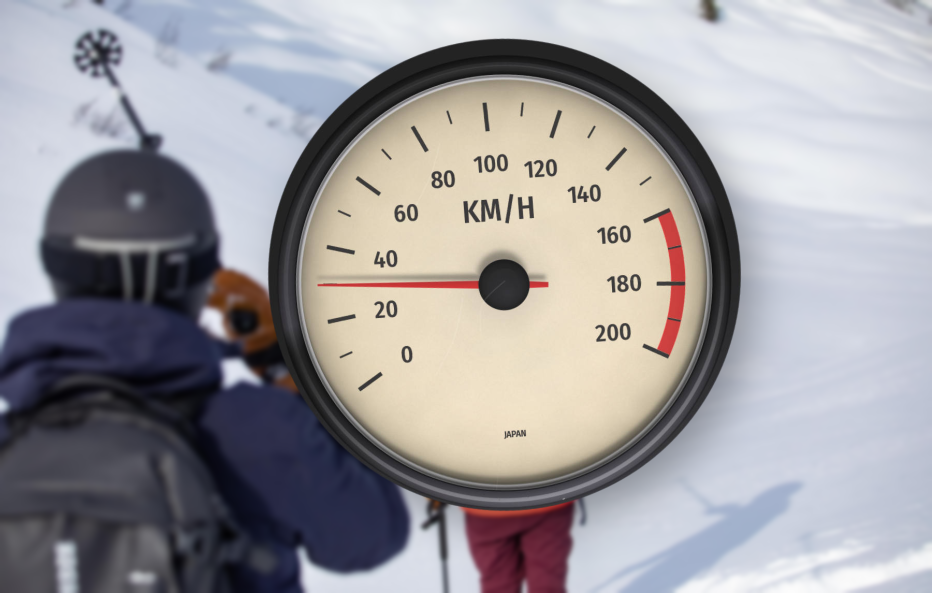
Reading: 30 (km/h)
